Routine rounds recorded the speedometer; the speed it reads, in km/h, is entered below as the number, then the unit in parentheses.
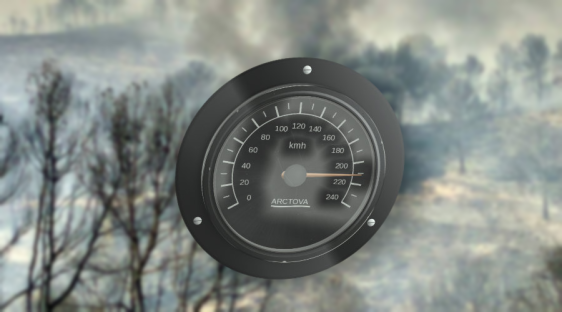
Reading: 210 (km/h)
